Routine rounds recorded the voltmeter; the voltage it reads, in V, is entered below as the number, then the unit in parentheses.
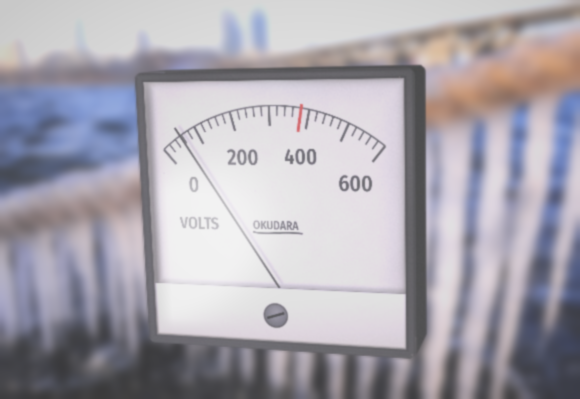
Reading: 60 (V)
